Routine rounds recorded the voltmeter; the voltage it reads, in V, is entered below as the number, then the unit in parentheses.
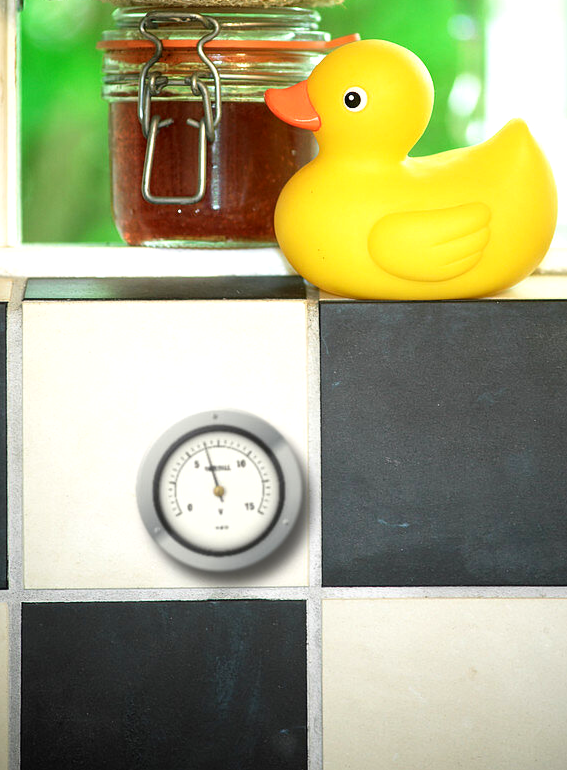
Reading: 6.5 (V)
